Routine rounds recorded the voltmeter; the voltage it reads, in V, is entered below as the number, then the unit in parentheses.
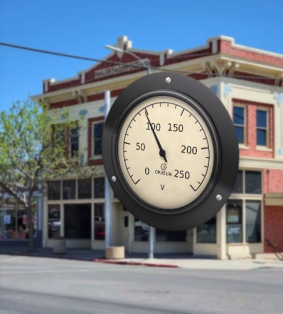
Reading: 100 (V)
